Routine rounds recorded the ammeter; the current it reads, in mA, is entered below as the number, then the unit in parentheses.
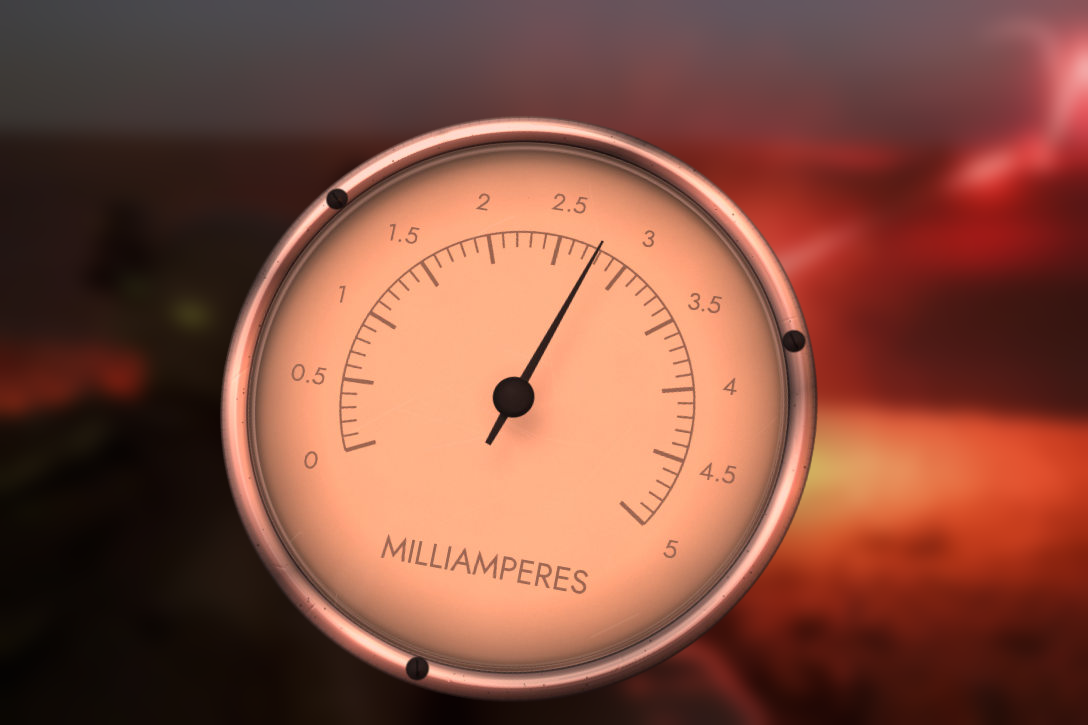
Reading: 2.8 (mA)
